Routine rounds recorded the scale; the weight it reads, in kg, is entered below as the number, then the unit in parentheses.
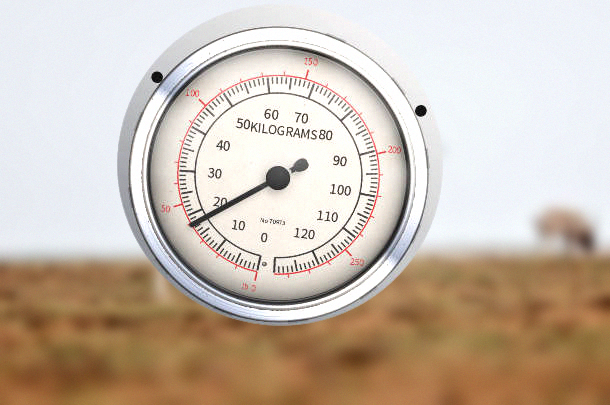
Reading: 18 (kg)
